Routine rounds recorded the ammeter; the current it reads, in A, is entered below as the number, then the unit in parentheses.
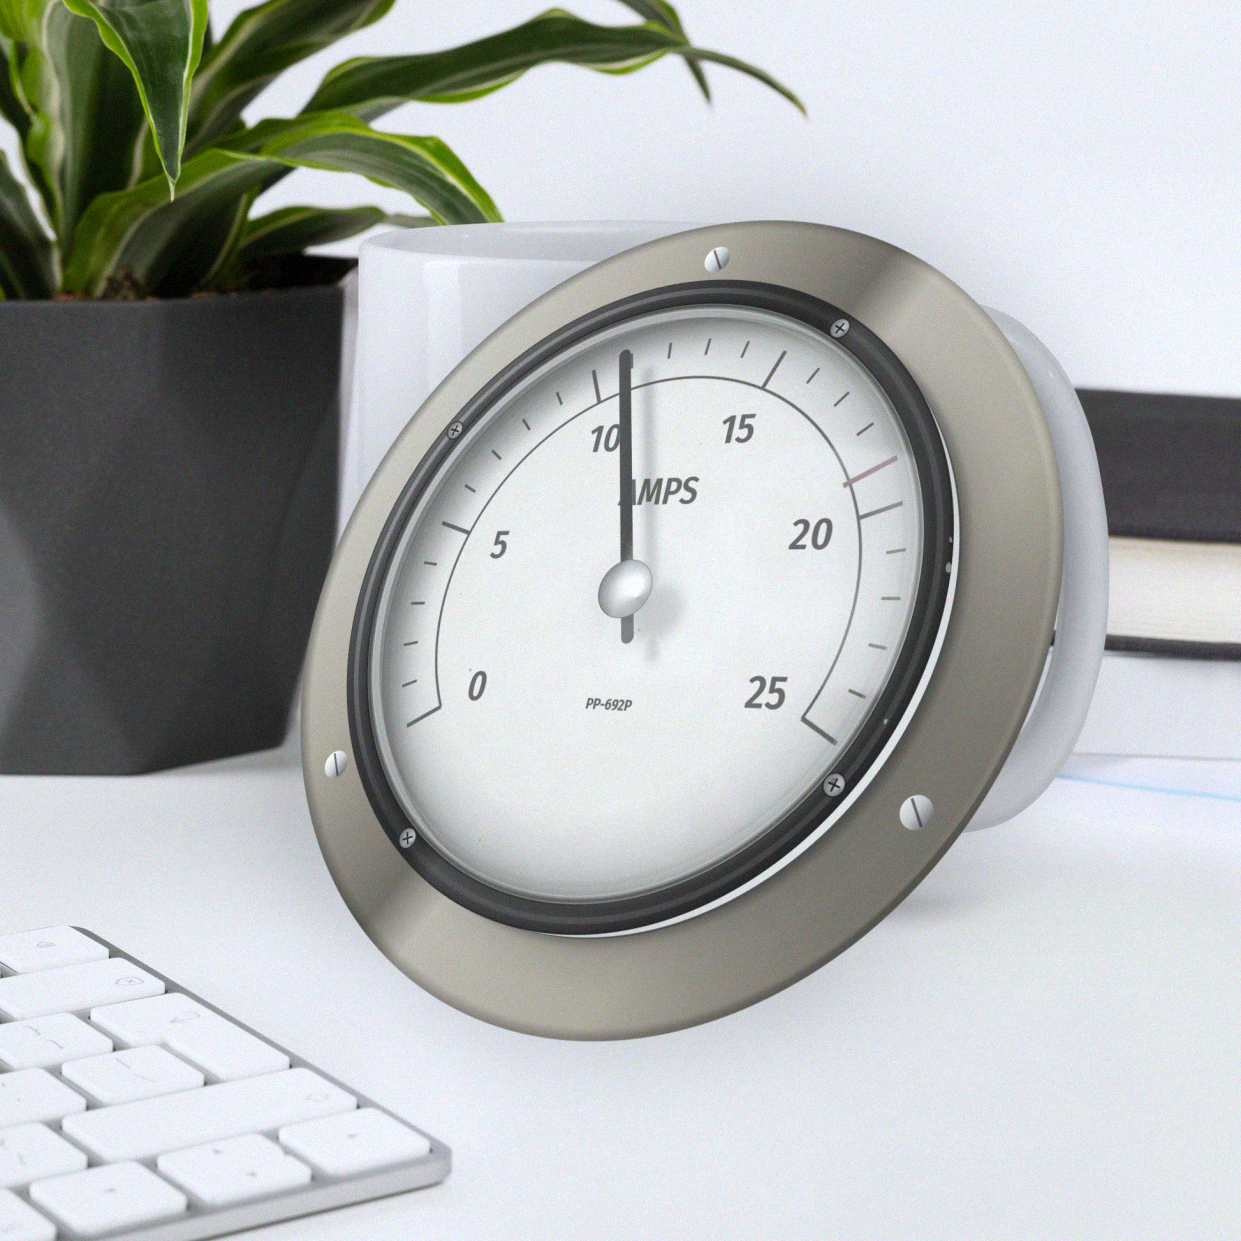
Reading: 11 (A)
